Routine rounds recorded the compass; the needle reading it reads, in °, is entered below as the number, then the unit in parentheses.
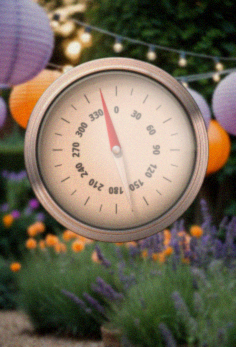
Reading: 345 (°)
